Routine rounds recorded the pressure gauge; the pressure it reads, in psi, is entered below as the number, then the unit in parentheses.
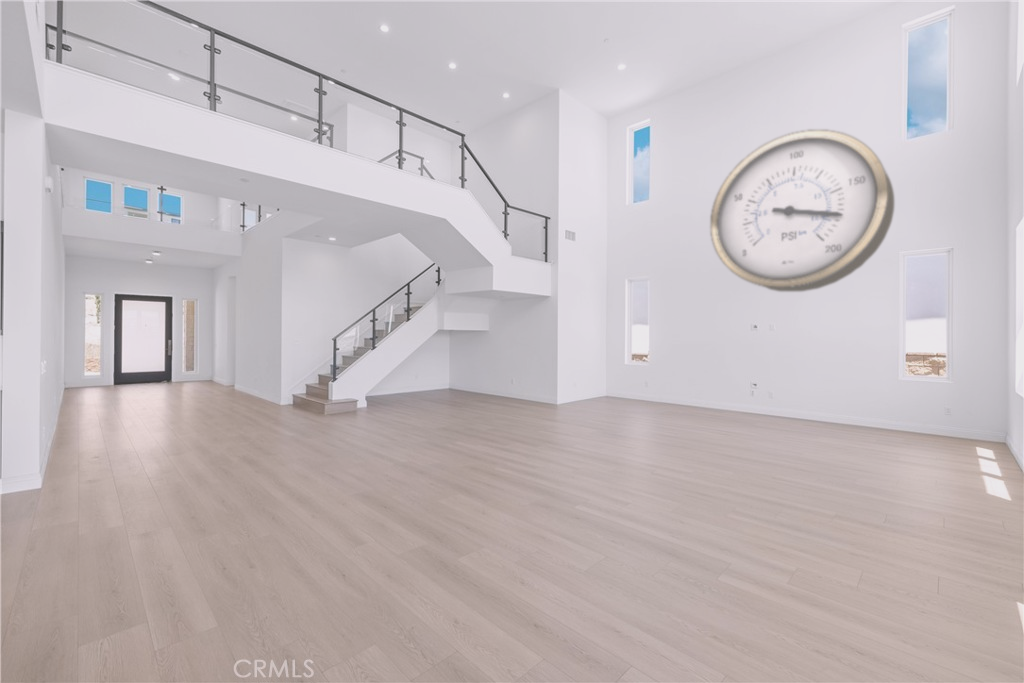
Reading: 175 (psi)
